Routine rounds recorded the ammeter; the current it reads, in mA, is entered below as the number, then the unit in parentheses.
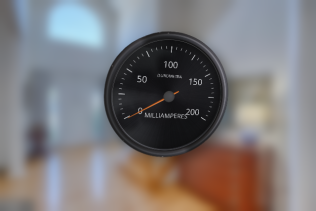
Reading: 0 (mA)
